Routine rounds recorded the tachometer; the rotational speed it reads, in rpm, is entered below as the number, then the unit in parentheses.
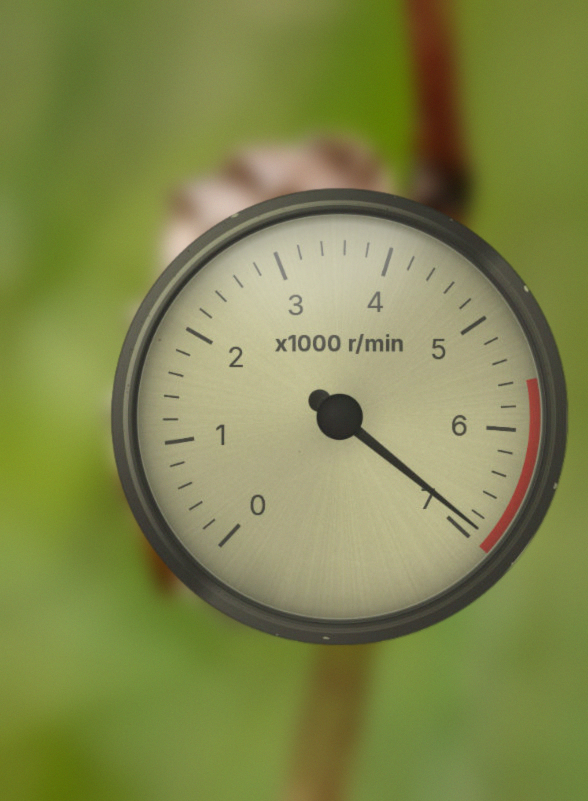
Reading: 6900 (rpm)
